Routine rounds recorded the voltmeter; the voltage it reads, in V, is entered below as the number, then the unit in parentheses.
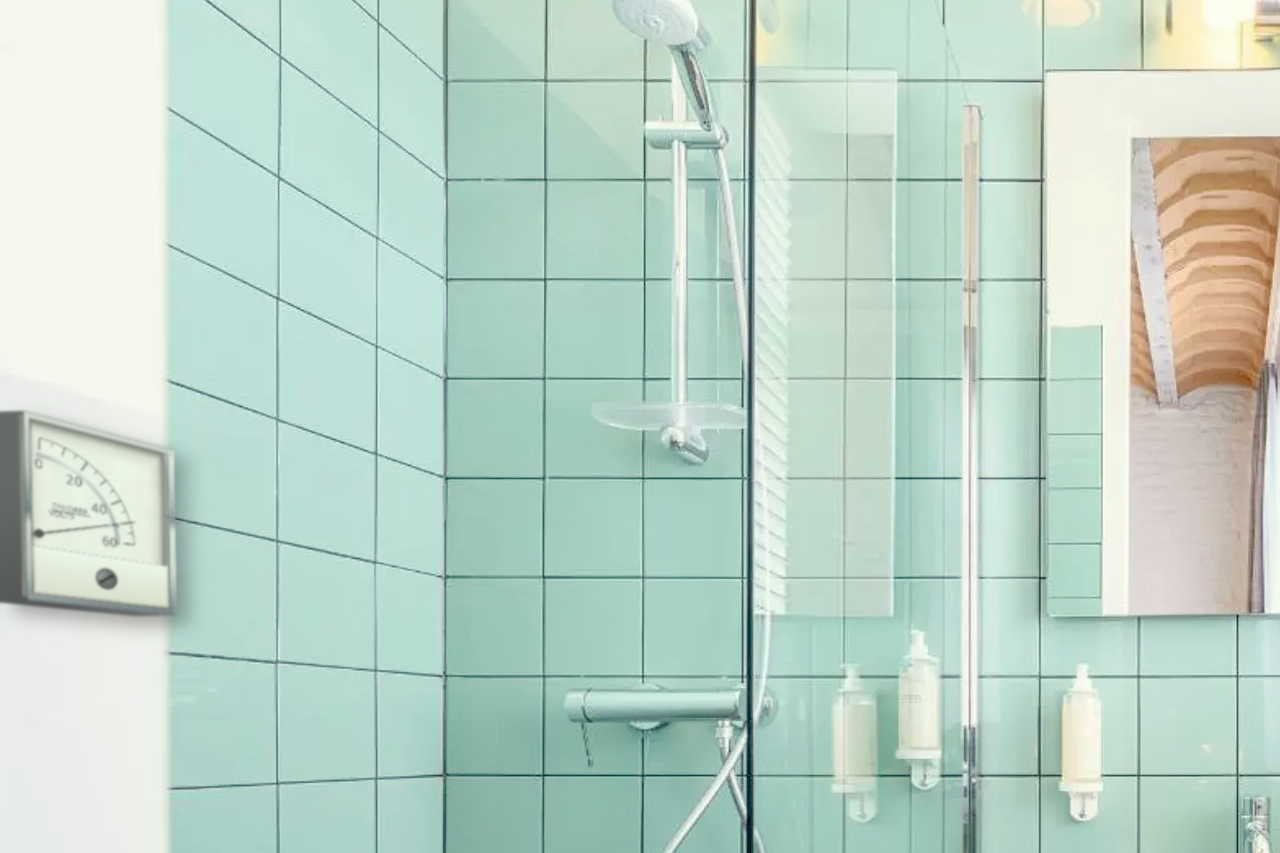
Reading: 50 (V)
